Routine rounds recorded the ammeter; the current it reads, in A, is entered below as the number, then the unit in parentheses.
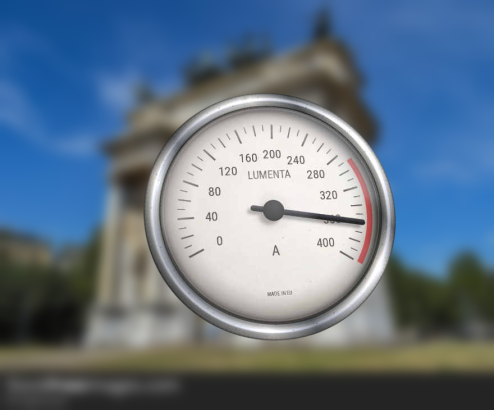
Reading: 360 (A)
